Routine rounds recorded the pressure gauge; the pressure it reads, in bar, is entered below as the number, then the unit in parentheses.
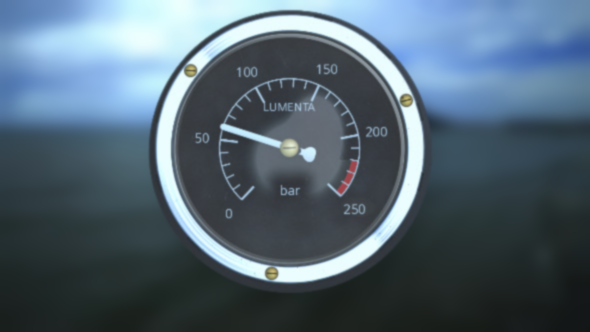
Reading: 60 (bar)
